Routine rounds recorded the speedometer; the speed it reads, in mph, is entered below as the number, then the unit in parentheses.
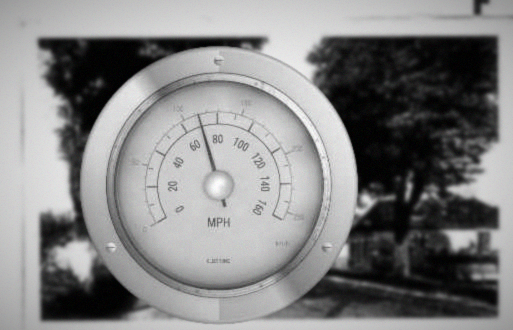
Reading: 70 (mph)
